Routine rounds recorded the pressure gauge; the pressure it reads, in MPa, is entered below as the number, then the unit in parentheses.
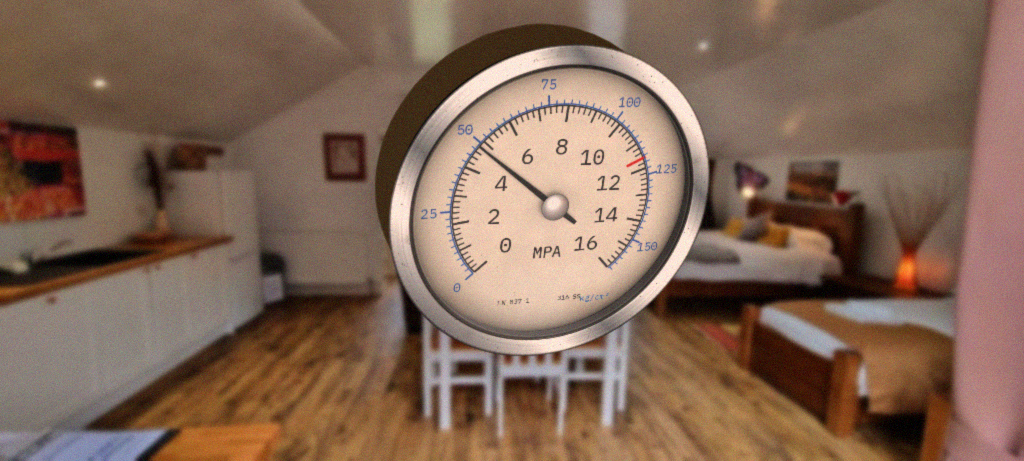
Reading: 4.8 (MPa)
